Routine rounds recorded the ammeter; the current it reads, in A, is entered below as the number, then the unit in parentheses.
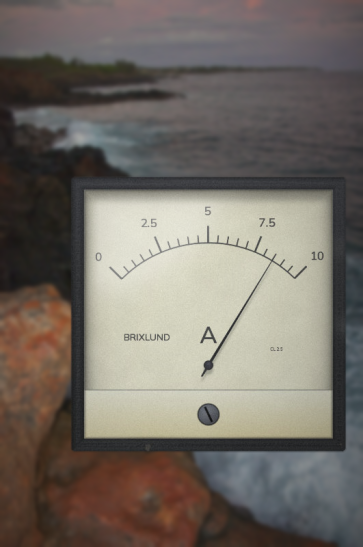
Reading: 8.5 (A)
